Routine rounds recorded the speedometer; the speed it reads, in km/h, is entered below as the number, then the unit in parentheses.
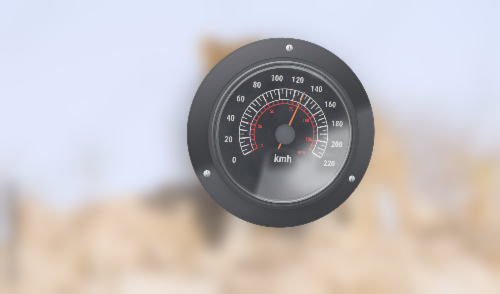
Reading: 130 (km/h)
